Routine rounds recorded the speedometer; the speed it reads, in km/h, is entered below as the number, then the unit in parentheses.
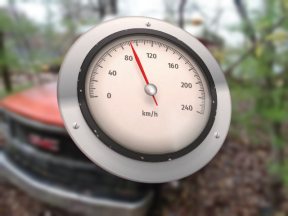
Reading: 90 (km/h)
